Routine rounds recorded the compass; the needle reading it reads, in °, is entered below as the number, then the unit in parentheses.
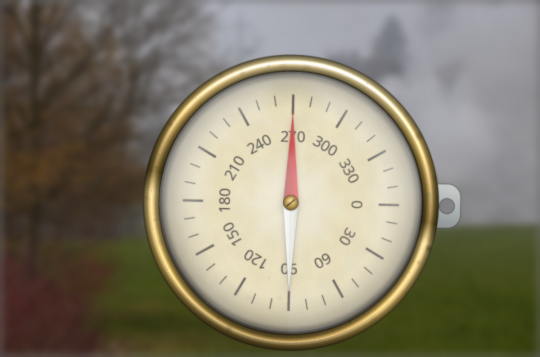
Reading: 270 (°)
